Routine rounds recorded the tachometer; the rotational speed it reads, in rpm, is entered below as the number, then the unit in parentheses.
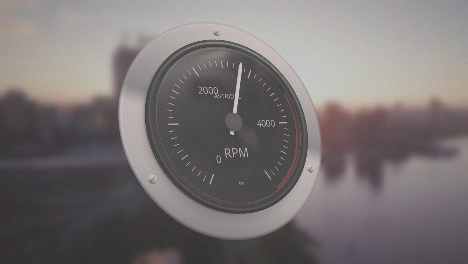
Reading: 2800 (rpm)
